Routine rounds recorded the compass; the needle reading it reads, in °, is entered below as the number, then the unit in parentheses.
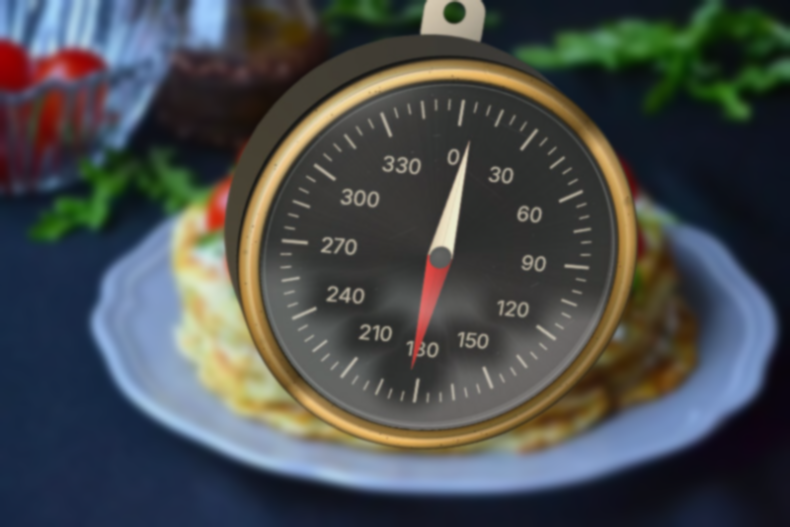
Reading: 185 (°)
